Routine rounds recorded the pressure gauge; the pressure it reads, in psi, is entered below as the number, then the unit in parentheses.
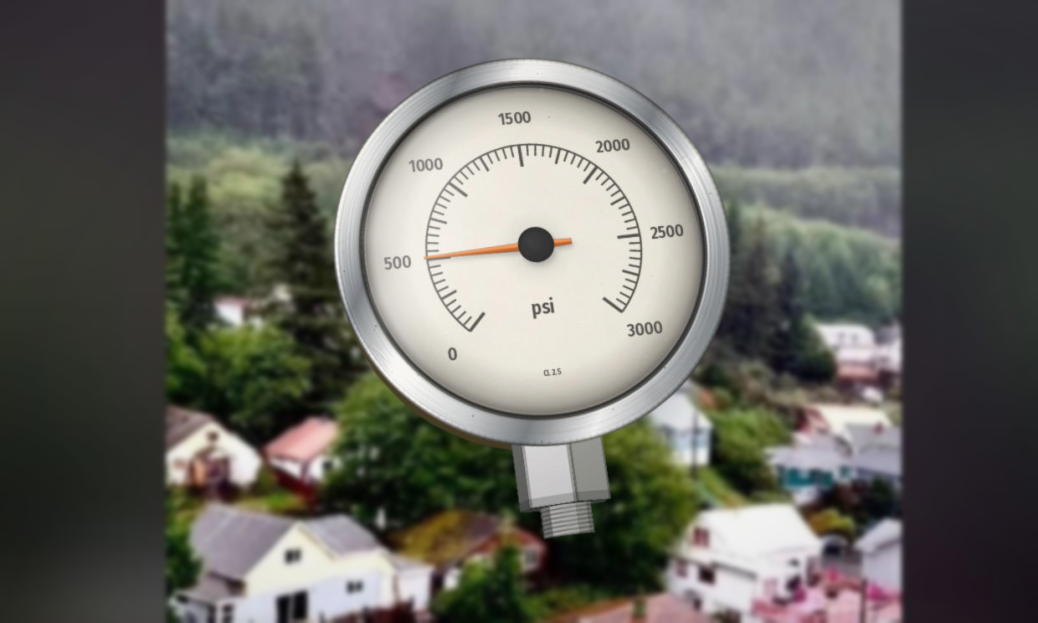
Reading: 500 (psi)
